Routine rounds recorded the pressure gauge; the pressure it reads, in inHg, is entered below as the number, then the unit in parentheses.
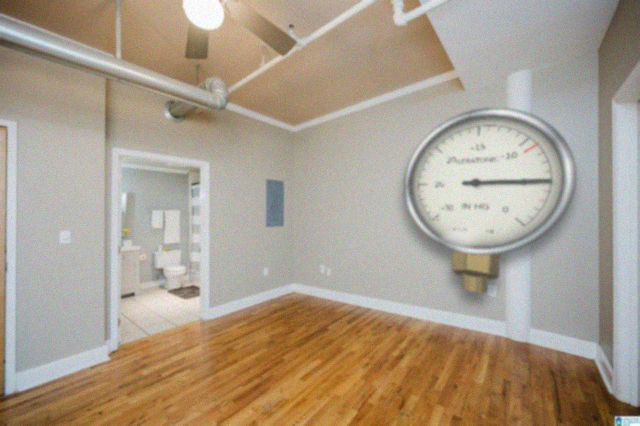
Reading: -5 (inHg)
